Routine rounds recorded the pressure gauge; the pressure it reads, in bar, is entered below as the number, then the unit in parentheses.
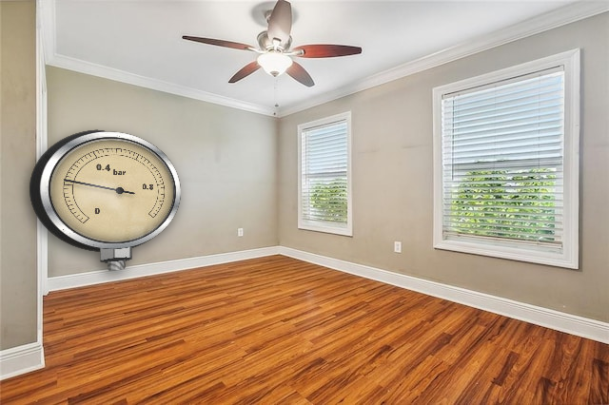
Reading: 0.22 (bar)
